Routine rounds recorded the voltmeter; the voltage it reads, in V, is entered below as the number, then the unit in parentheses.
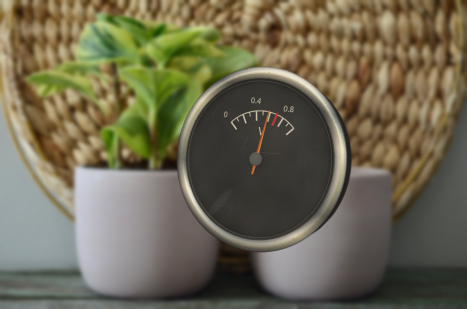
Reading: 0.6 (V)
